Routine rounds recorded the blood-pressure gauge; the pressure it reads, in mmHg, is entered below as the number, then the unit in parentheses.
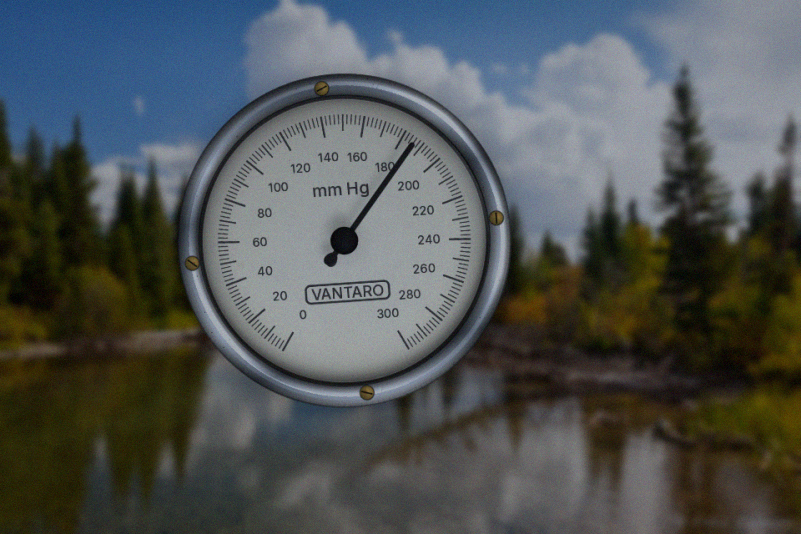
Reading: 186 (mmHg)
